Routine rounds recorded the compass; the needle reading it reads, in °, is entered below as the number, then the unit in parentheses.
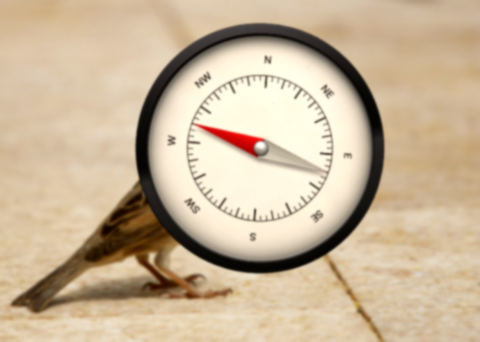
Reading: 285 (°)
